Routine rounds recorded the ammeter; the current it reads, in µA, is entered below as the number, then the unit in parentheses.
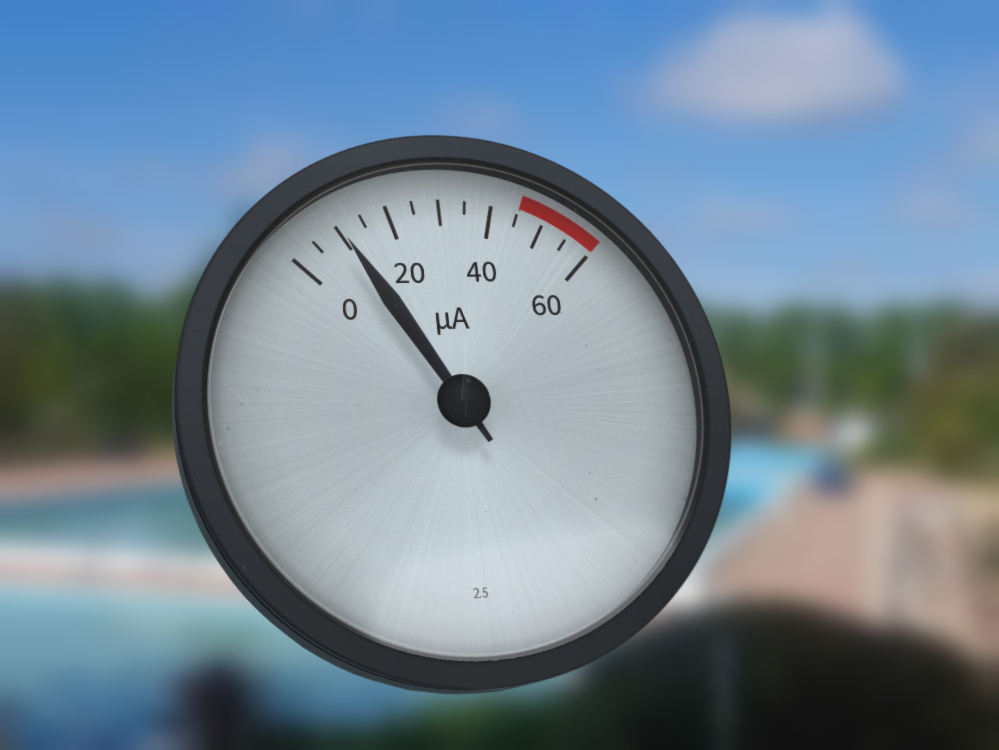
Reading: 10 (µA)
